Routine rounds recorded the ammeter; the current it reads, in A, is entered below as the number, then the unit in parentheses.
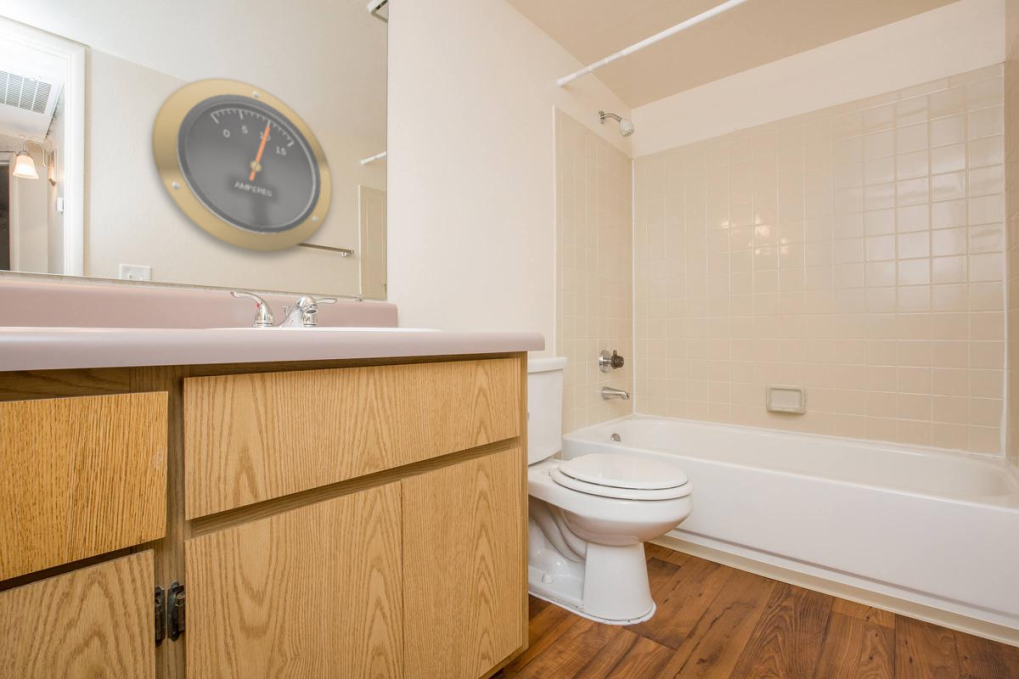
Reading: 10 (A)
